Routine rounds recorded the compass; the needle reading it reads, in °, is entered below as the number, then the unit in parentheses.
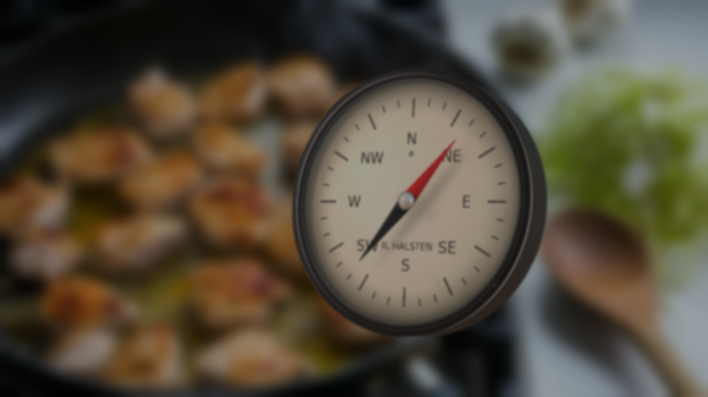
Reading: 40 (°)
